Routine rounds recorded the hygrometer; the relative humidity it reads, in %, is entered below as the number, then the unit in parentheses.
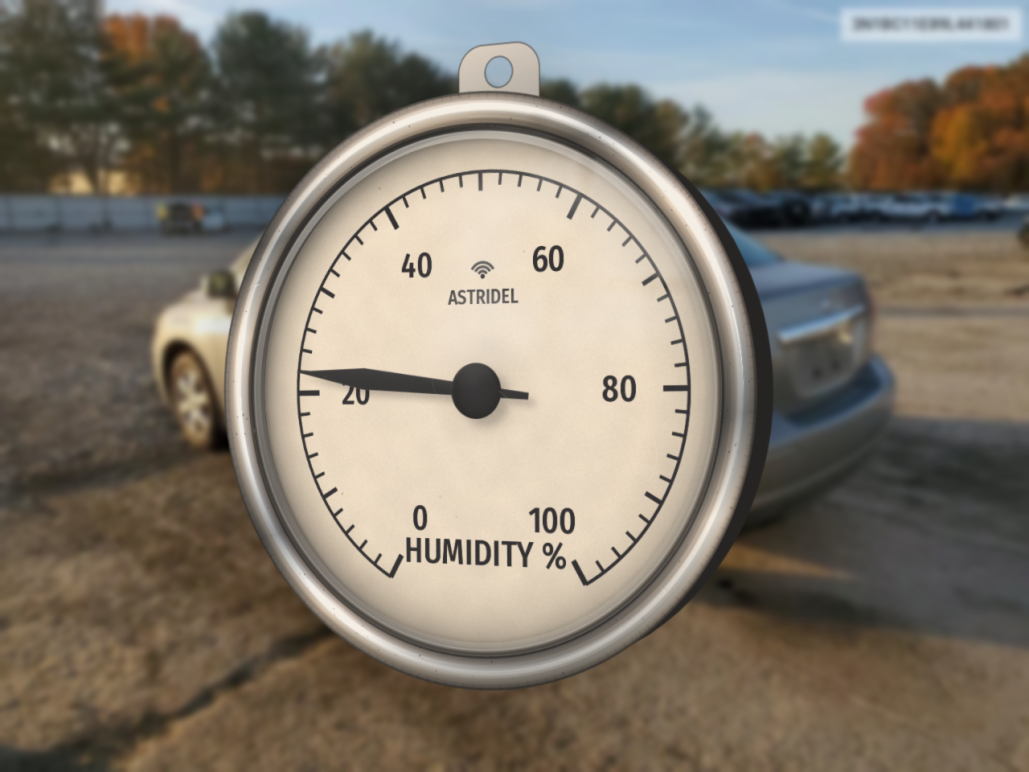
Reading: 22 (%)
